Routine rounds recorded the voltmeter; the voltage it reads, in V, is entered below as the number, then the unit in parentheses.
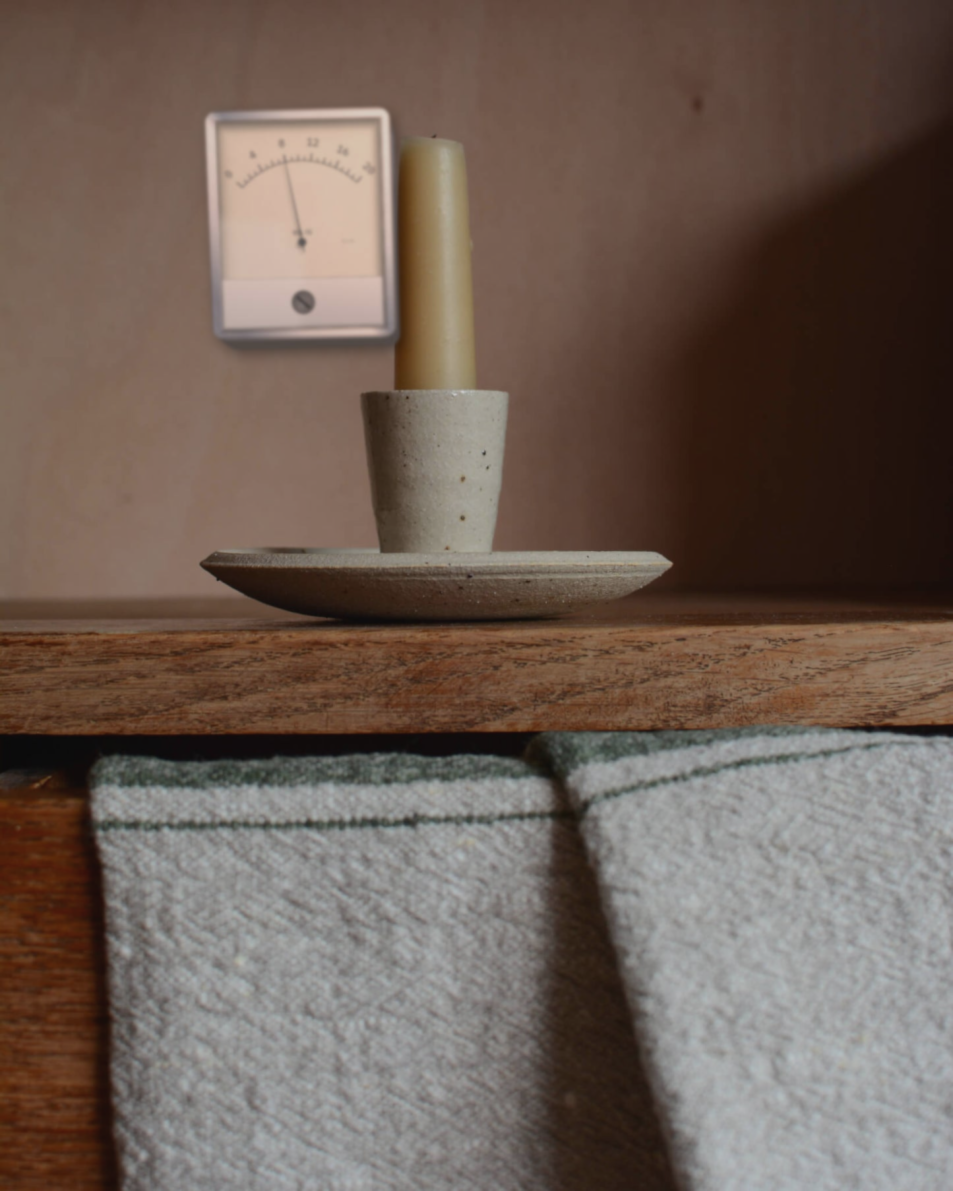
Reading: 8 (V)
